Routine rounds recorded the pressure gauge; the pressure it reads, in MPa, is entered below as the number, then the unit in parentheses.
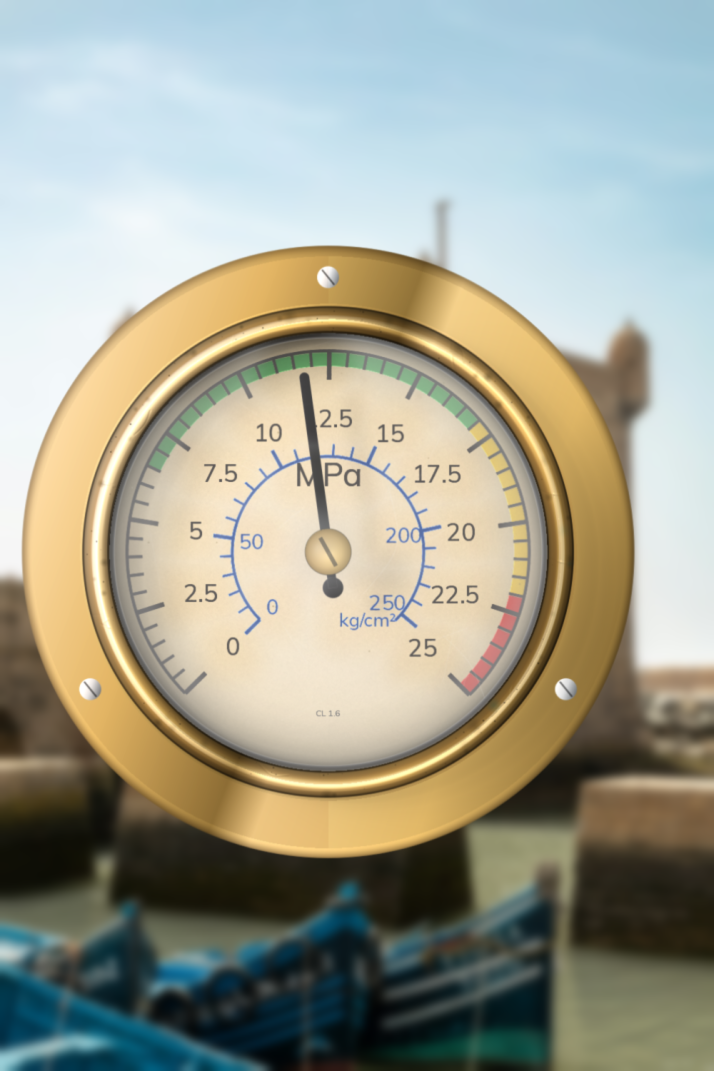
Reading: 11.75 (MPa)
